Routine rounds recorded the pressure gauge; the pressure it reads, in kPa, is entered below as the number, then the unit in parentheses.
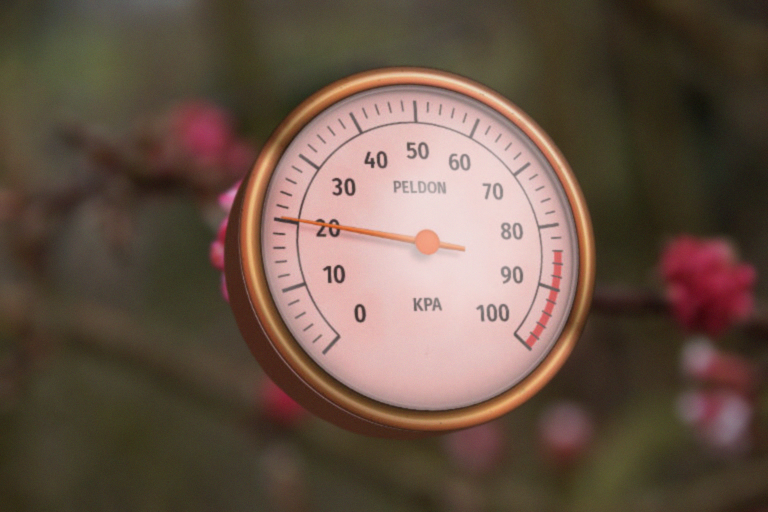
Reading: 20 (kPa)
